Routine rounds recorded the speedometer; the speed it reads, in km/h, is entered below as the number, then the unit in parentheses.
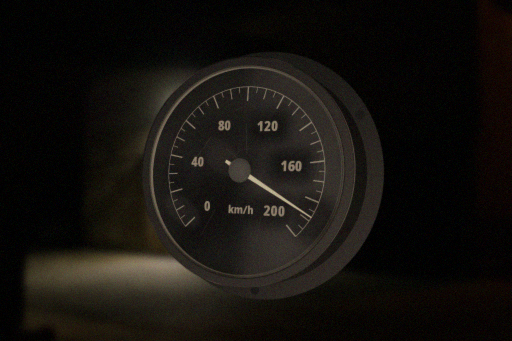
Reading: 187.5 (km/h)
